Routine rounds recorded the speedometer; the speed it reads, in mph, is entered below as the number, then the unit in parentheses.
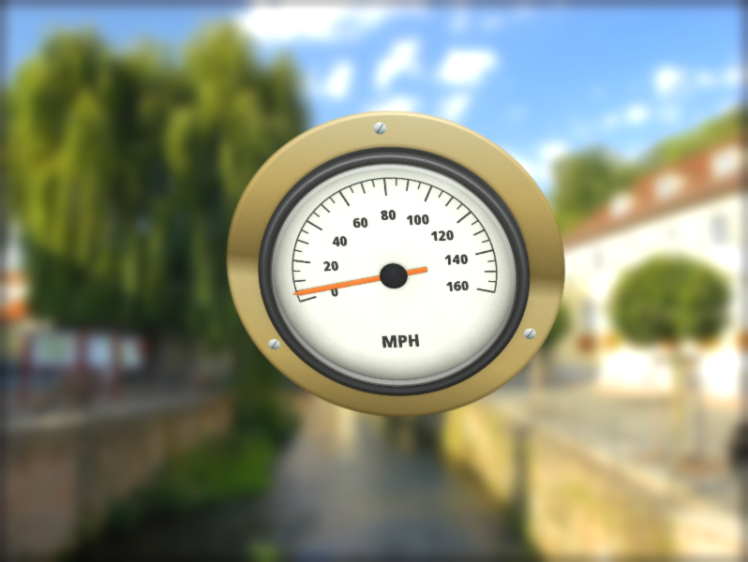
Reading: 5 (mph)
